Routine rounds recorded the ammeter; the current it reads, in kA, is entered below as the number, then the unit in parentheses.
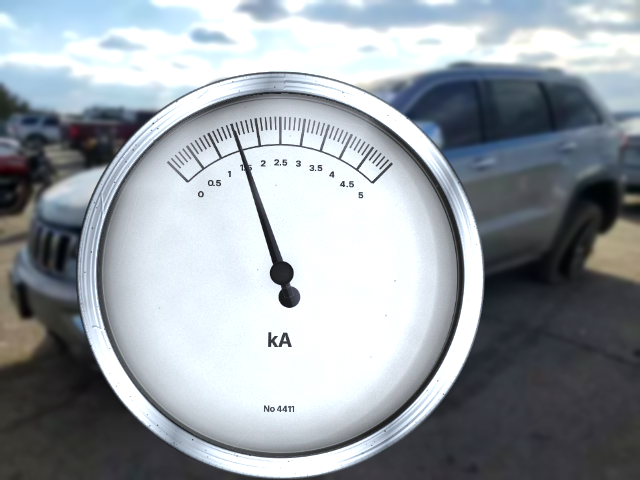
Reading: 1.5 (kA)
